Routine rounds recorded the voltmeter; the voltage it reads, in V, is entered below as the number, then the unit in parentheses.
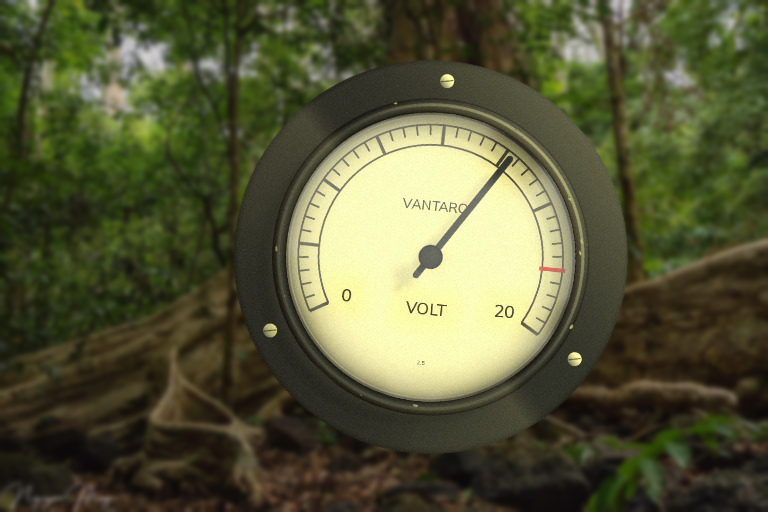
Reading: 12.75 (V)
